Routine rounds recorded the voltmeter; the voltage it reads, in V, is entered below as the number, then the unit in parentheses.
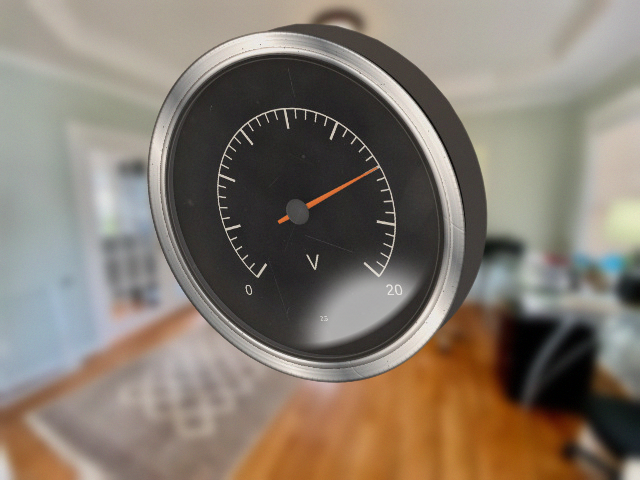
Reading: 15 (V)
